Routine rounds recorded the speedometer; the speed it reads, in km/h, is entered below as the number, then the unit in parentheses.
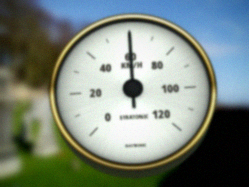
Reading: 60 (km/h)
